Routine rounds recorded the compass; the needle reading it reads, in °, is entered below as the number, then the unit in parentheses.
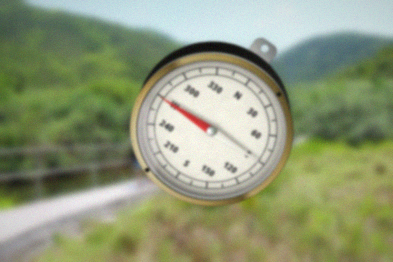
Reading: 270 (°)
